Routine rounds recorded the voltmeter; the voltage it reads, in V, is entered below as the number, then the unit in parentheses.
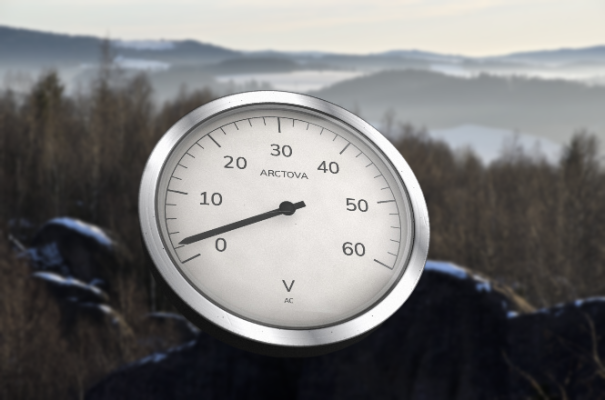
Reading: 2 (V)
